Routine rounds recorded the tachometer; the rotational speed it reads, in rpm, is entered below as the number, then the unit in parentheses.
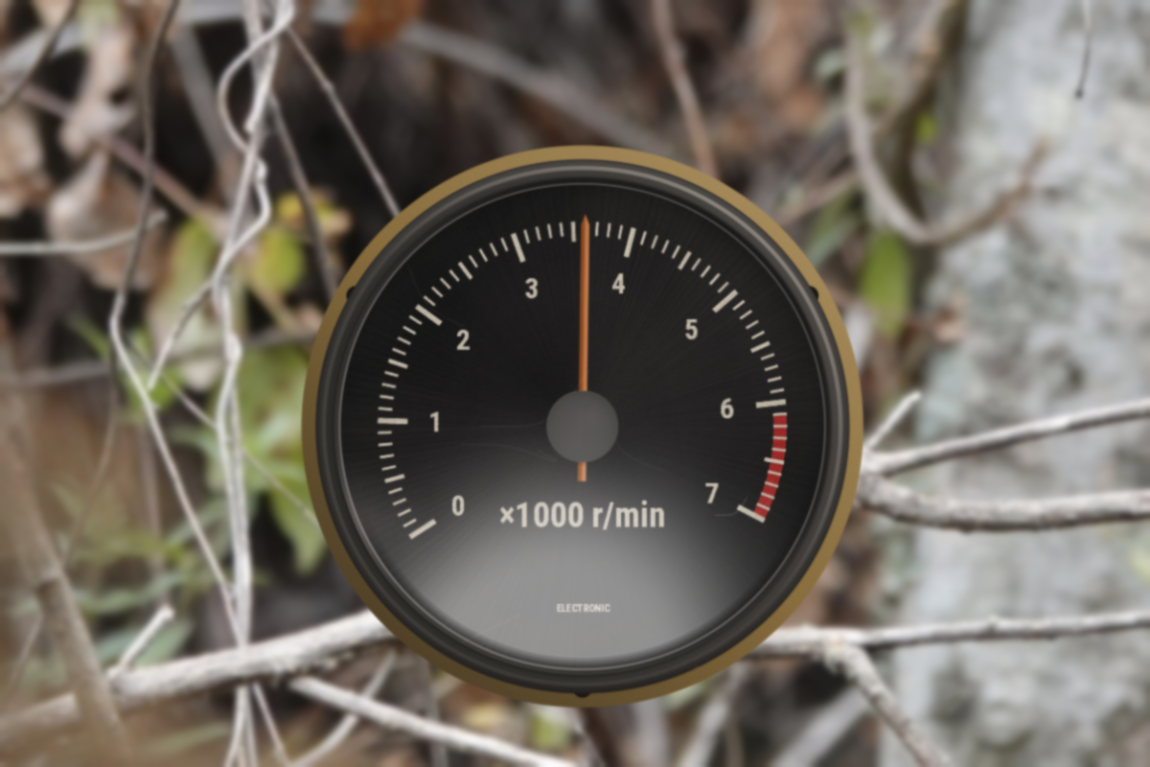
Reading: 3600 (rpm)
